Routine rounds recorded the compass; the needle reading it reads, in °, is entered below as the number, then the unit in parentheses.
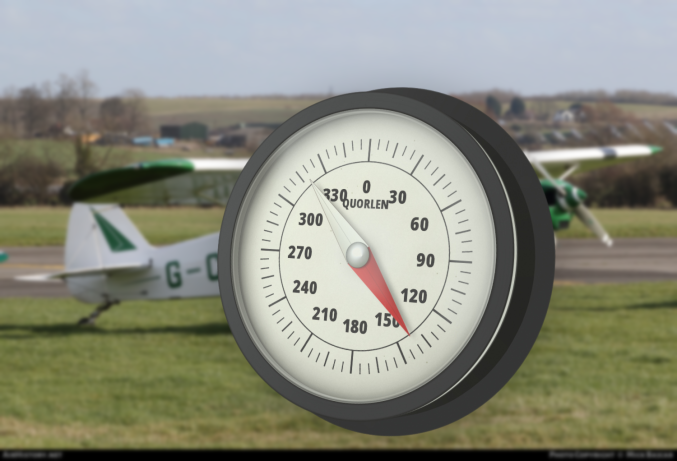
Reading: 140 (°)
